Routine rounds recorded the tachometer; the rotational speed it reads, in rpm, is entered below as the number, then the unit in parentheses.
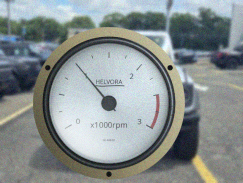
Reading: 1000 (rpm)
